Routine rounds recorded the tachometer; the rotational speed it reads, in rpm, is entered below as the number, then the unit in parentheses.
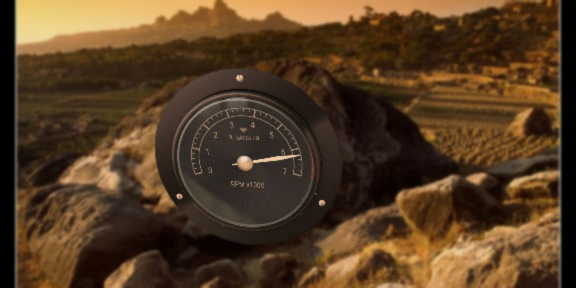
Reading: 6200 (rpm)
